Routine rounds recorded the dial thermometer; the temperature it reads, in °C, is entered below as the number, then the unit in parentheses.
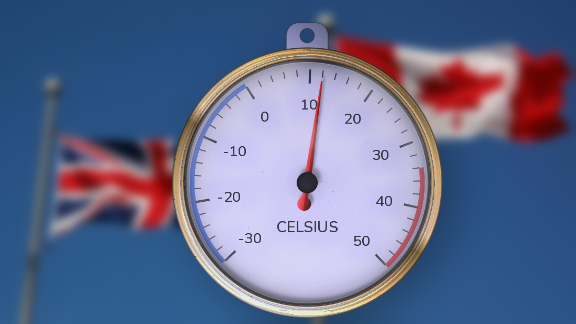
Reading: 12 (°C)
